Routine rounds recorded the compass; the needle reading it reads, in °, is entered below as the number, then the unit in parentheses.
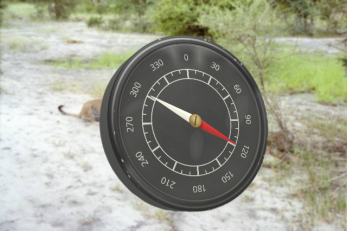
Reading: 120 (°)
